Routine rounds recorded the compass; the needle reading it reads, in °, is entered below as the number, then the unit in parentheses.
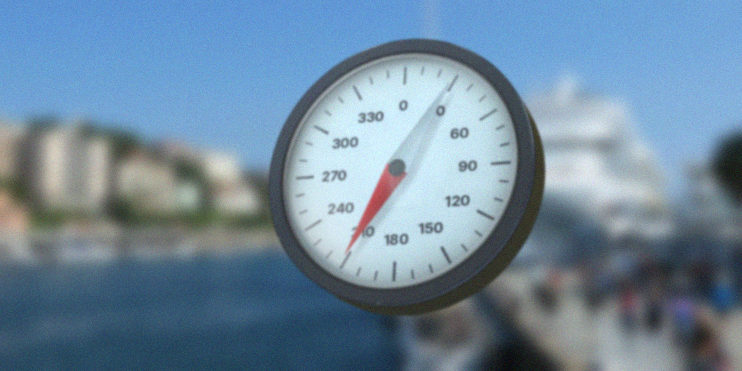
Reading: 210 (°)
